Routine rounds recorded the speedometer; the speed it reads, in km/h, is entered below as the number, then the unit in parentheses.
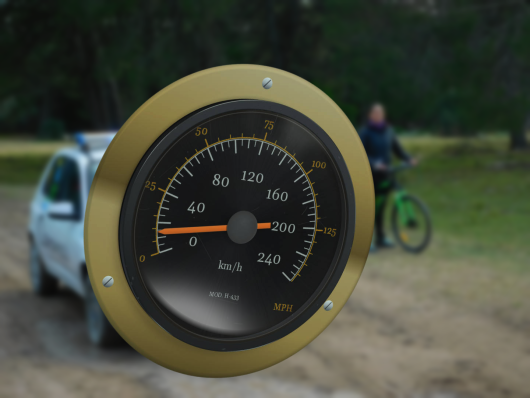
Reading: 15 (km/h)
